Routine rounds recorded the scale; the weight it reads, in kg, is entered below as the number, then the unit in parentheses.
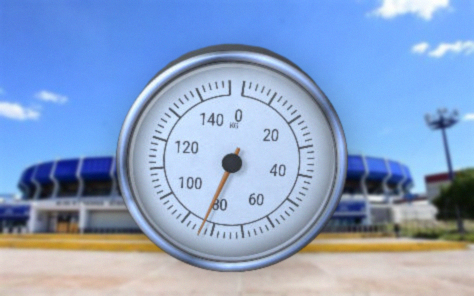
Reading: 84 (kg)
